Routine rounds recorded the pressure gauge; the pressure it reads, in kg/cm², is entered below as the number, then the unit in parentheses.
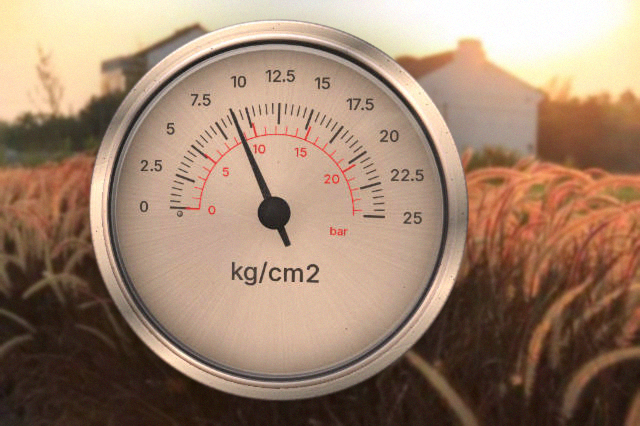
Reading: 9 (kg/cm²)
